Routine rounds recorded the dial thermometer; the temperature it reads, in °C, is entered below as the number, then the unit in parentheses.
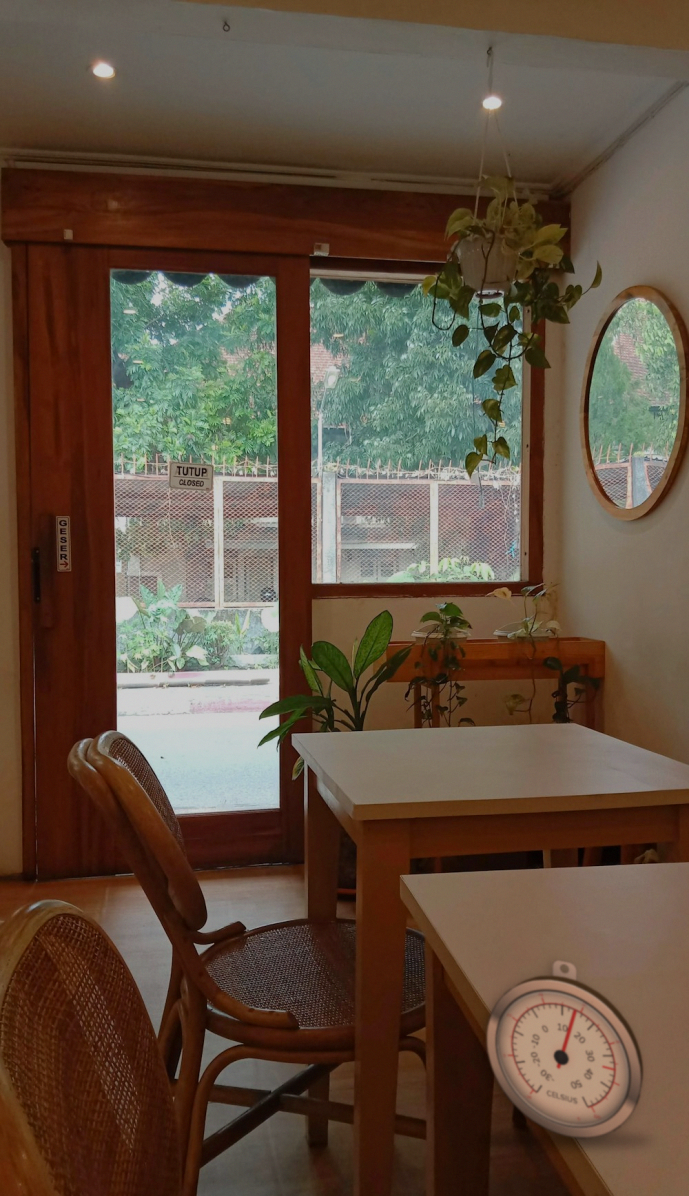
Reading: 14 (°C)
